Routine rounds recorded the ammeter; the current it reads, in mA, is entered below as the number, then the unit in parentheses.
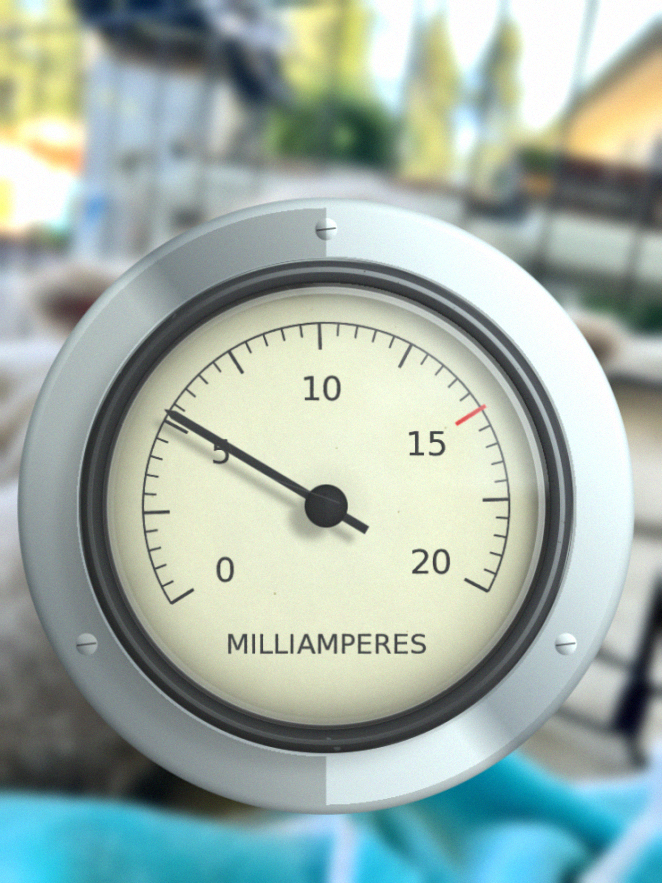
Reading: 5.25 (mA)
